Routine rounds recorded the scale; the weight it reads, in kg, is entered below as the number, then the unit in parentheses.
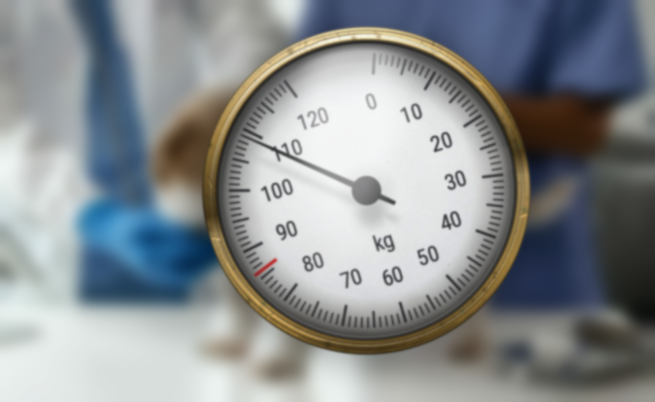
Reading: 109 (kg)
